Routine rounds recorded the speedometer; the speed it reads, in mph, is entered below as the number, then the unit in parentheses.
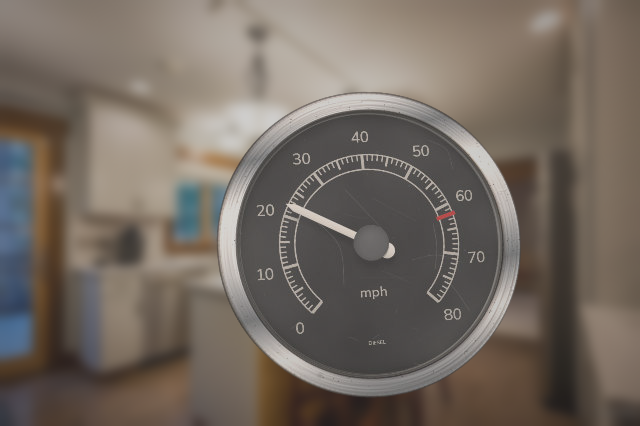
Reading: 22 (mph)
